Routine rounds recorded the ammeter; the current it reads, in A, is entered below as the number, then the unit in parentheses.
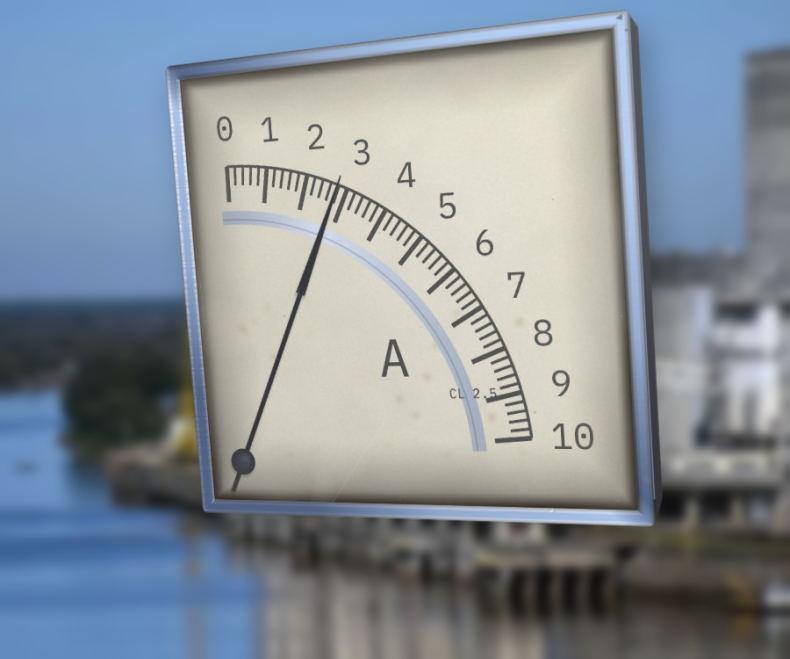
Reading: 2.8 (A)
